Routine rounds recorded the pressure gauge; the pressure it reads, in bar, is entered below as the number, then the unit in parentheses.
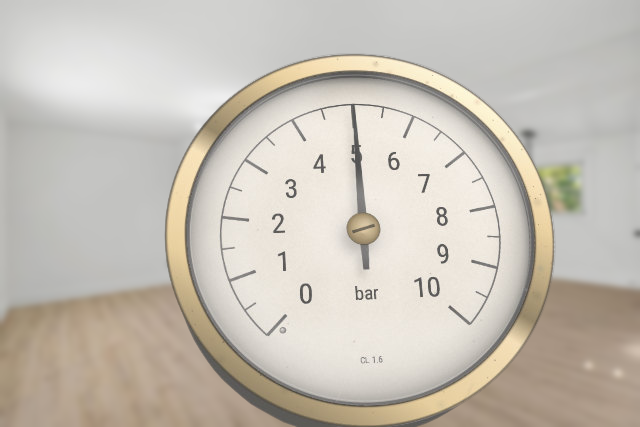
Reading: 5 (bar)
